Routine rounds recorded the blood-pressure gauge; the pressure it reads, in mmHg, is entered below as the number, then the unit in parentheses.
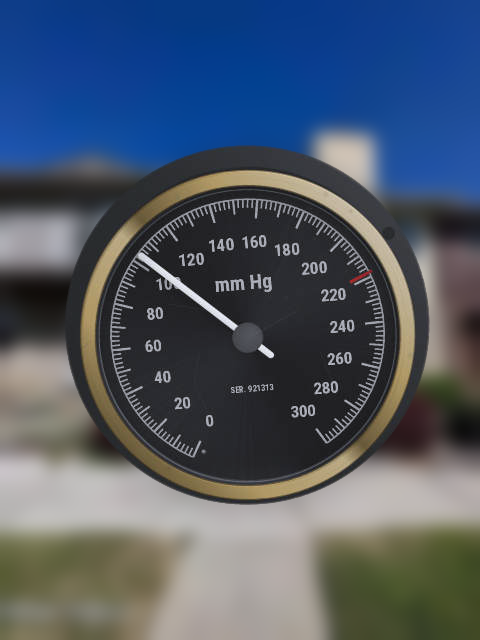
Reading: 104 (mmHg)
